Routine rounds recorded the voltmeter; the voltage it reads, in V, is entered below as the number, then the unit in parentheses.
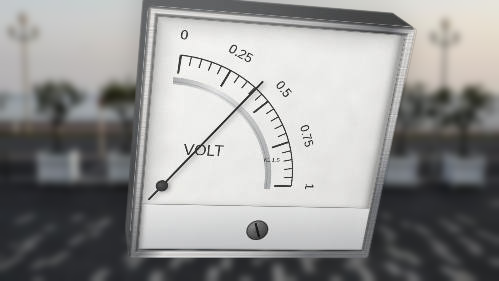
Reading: 0.4 (V)
